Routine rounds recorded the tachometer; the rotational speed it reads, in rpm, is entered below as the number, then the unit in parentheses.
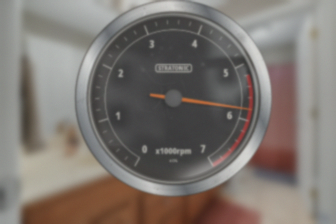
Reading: 5800 (rpm)
